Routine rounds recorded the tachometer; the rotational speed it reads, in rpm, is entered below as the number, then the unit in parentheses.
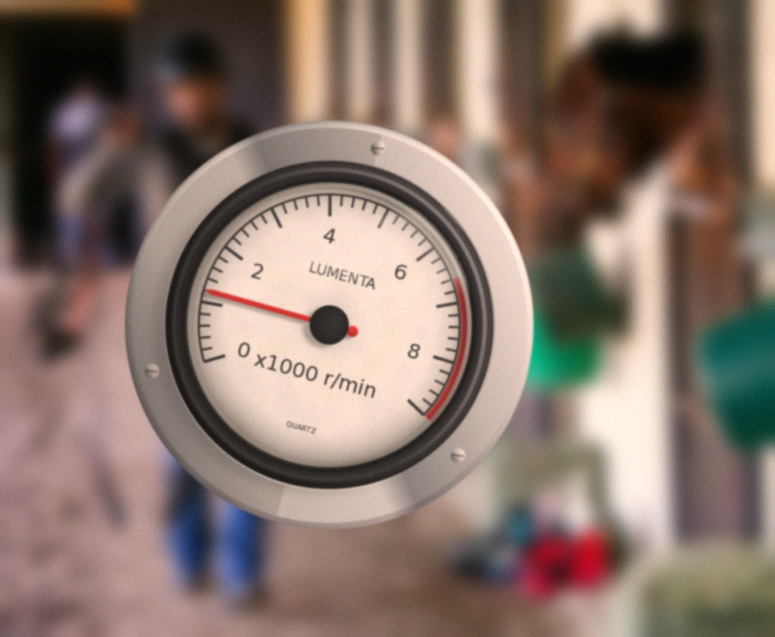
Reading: 1200 (rpm)
